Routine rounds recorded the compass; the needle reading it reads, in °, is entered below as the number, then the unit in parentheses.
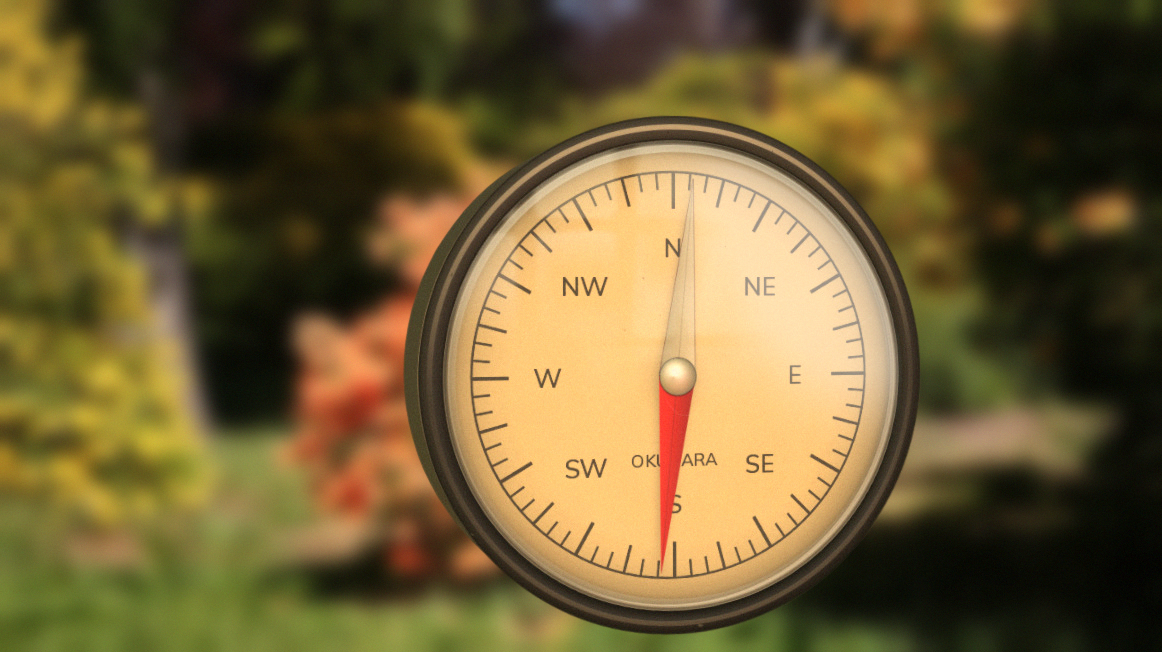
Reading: 185 (°)
